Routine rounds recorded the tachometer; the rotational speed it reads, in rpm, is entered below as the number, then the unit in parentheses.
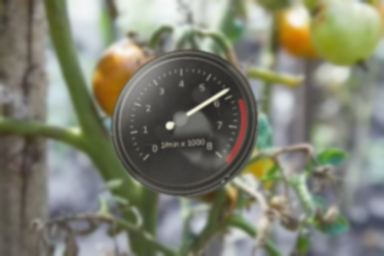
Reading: 5800 (rpm)
